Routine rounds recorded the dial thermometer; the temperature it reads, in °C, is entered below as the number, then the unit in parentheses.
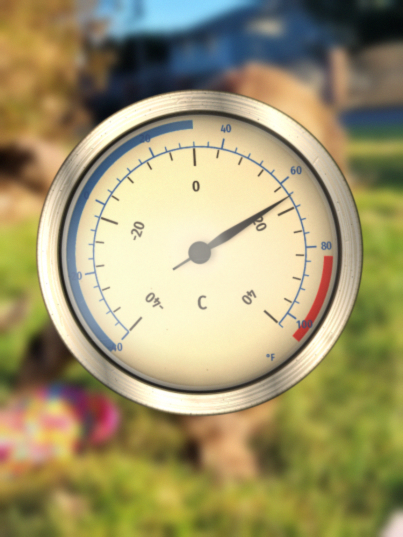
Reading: 18 (°C)
